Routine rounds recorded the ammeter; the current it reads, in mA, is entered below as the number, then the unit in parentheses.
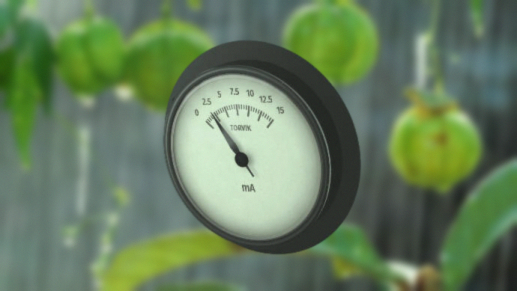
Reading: 2.5 (mA)
